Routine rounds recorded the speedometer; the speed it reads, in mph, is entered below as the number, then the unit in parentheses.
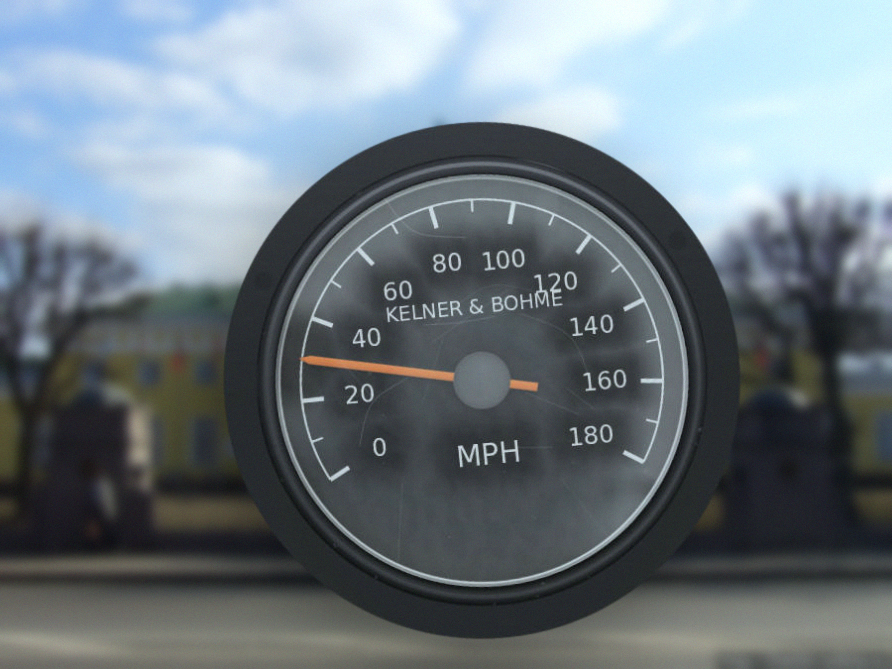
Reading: 30 (mph)
